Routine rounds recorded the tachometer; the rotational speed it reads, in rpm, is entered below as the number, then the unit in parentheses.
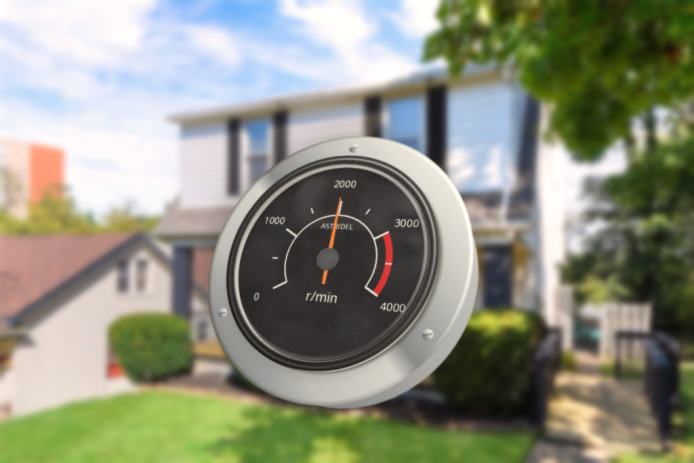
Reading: 2000 (rpm)
